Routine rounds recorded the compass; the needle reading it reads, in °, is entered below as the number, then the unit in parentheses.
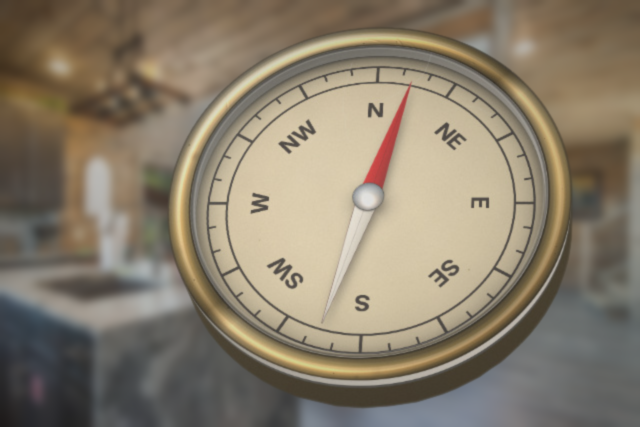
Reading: 15 (°)
